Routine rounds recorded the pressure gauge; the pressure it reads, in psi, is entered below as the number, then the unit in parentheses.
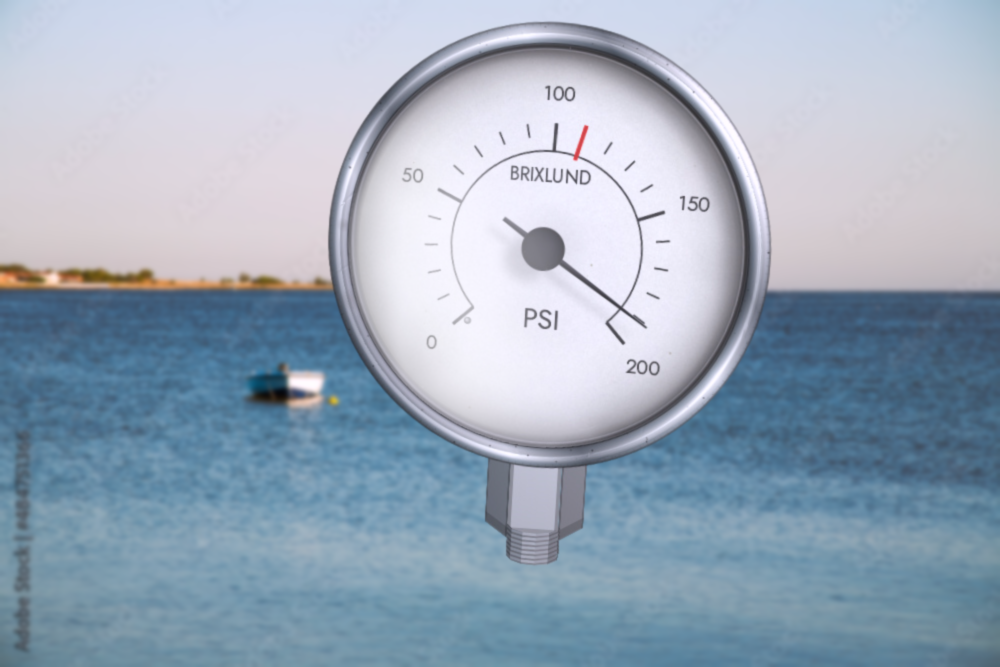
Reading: 190 (psi)
